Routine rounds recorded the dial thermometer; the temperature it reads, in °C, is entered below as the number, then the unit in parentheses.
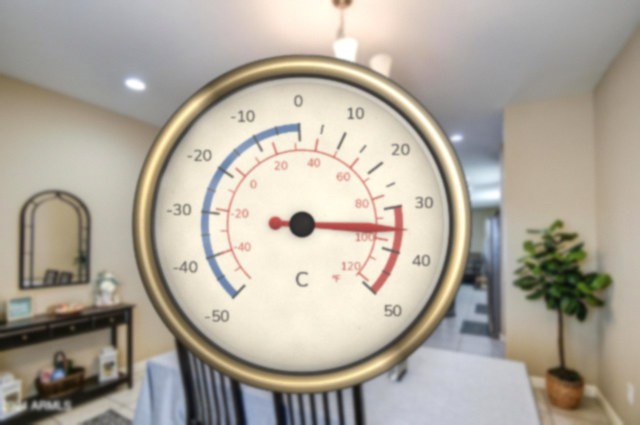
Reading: 35 (°C)
